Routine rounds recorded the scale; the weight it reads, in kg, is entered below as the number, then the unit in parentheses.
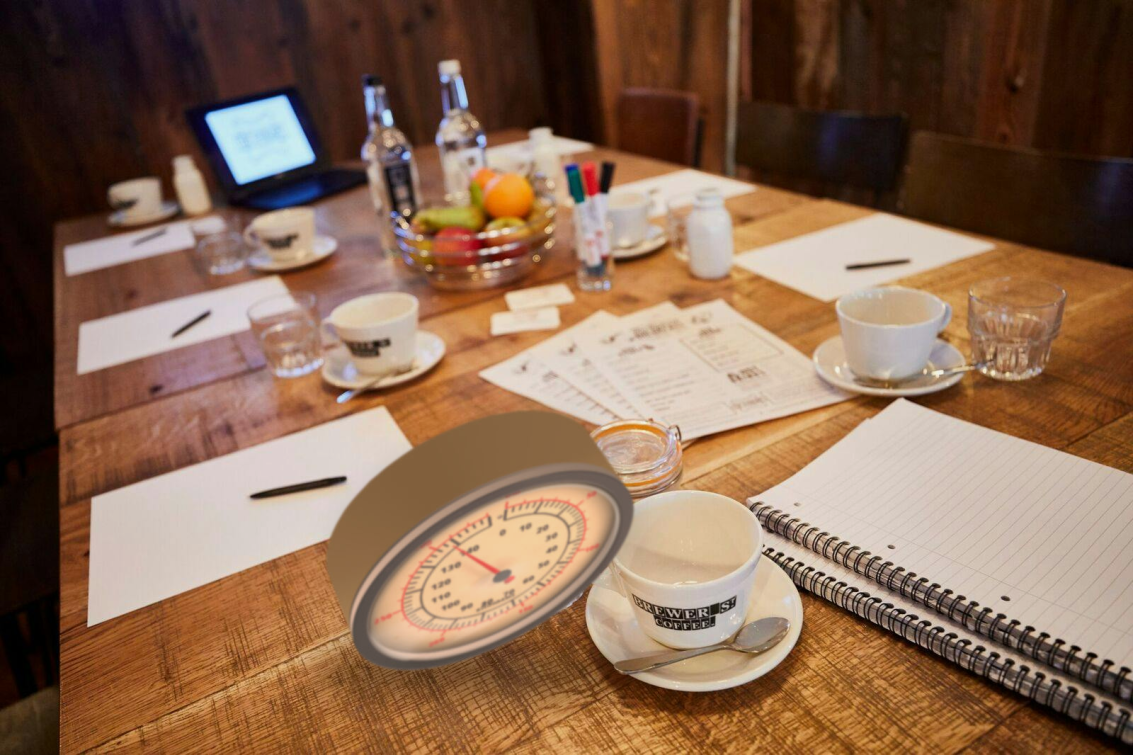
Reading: 140 (kg)
